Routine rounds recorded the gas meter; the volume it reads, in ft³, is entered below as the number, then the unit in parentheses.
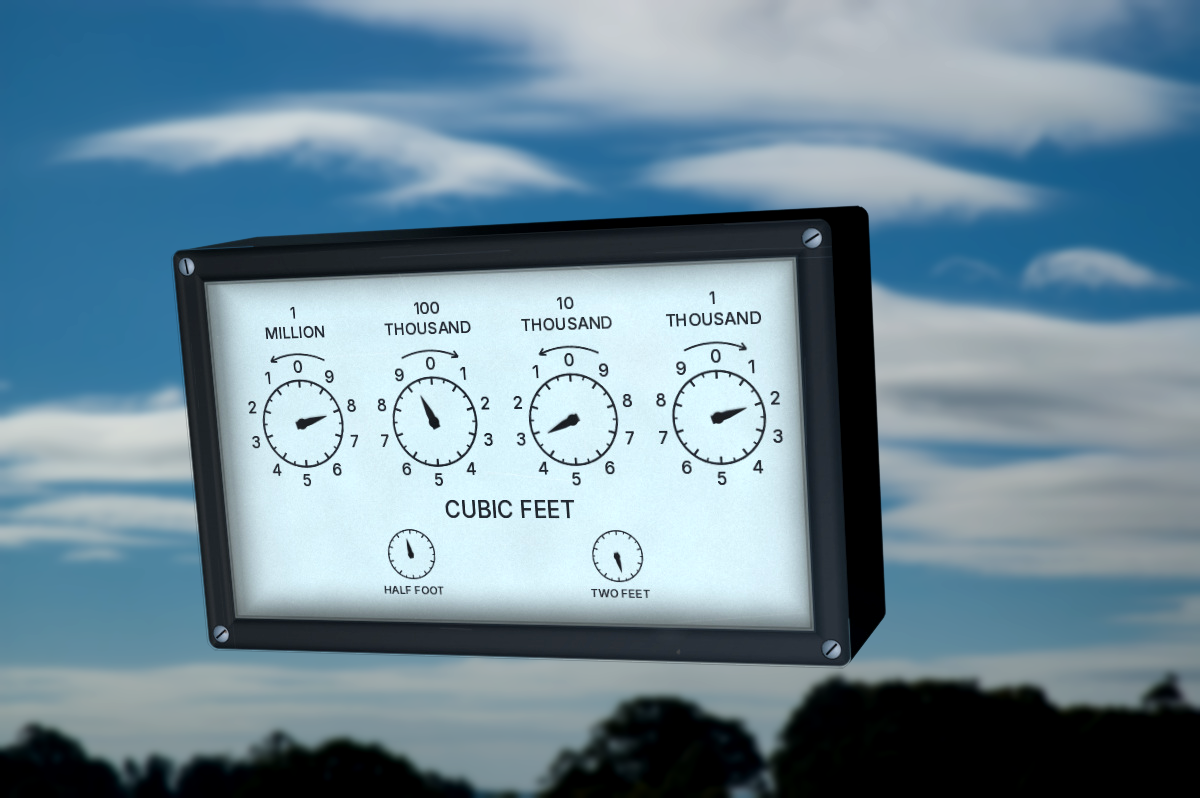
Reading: 793200 (ft³)
